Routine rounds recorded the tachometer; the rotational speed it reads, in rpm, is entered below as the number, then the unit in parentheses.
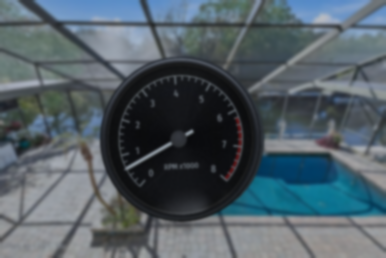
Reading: 600 (rpm)
